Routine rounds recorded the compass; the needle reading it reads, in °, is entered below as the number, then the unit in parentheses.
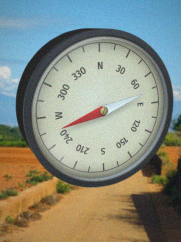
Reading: 255 (°)
